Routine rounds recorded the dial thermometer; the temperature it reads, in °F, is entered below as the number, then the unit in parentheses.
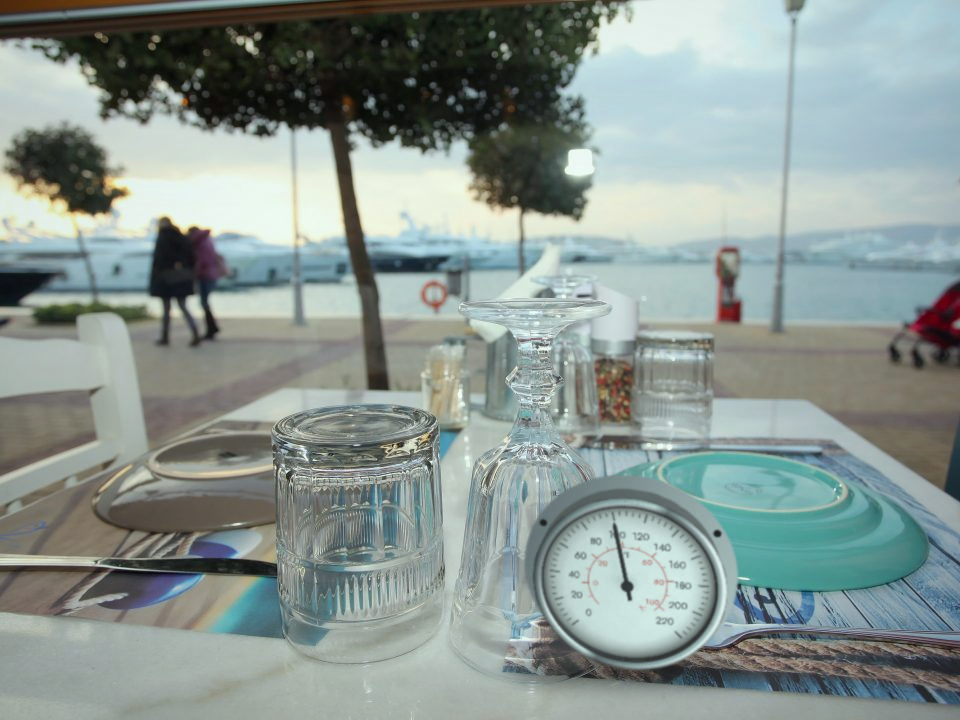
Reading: 100 (°F)
